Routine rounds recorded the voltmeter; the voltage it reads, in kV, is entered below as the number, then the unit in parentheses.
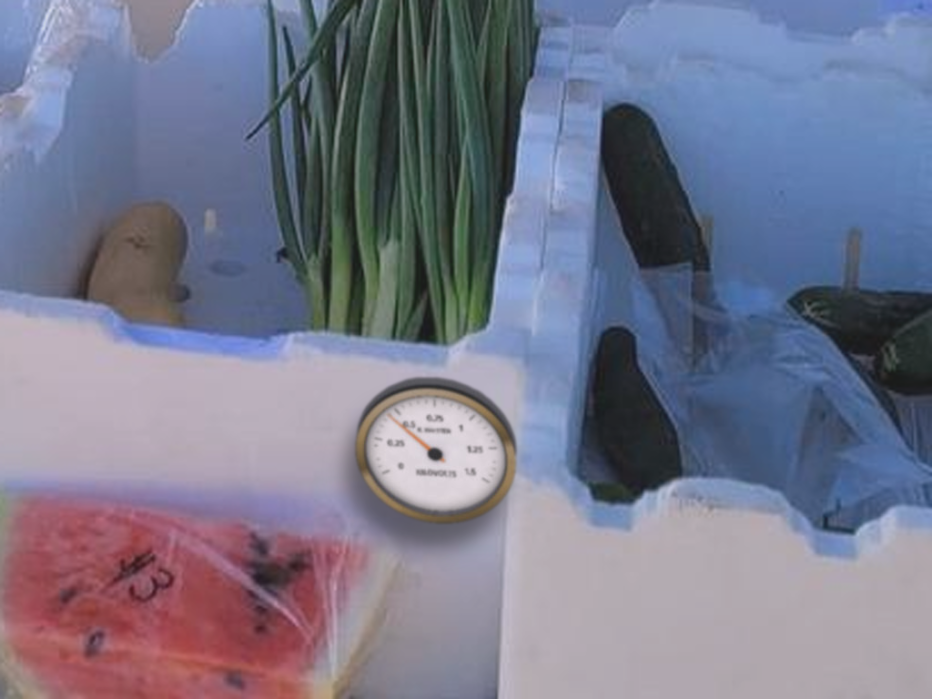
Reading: 0.45 (kV)
